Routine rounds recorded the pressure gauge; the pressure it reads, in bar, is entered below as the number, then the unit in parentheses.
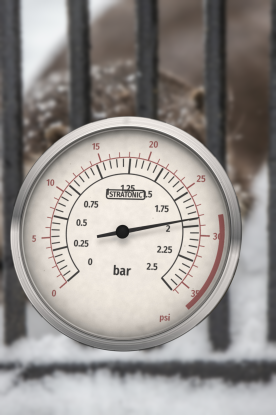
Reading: 1.95 (bar)
